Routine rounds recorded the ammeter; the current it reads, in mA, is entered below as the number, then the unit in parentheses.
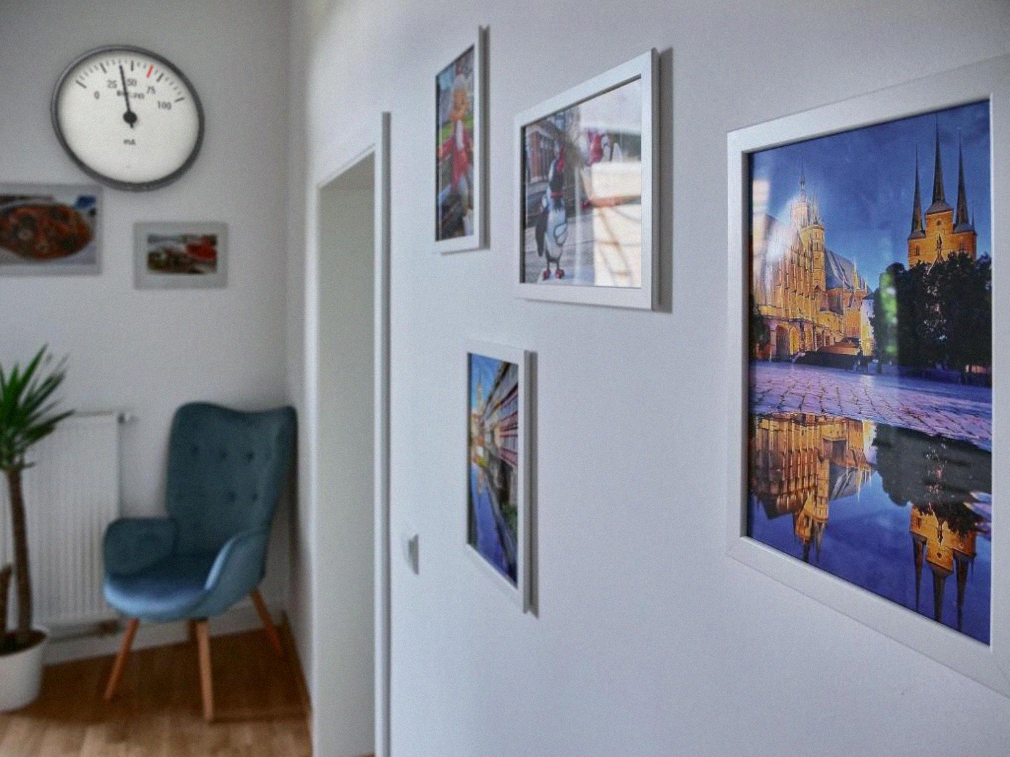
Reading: 40 (mA)
